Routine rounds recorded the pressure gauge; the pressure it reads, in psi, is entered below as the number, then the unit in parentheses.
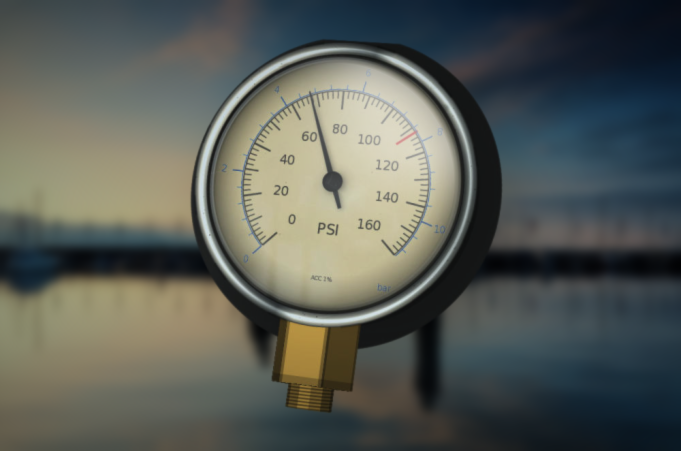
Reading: 68 (psi)
